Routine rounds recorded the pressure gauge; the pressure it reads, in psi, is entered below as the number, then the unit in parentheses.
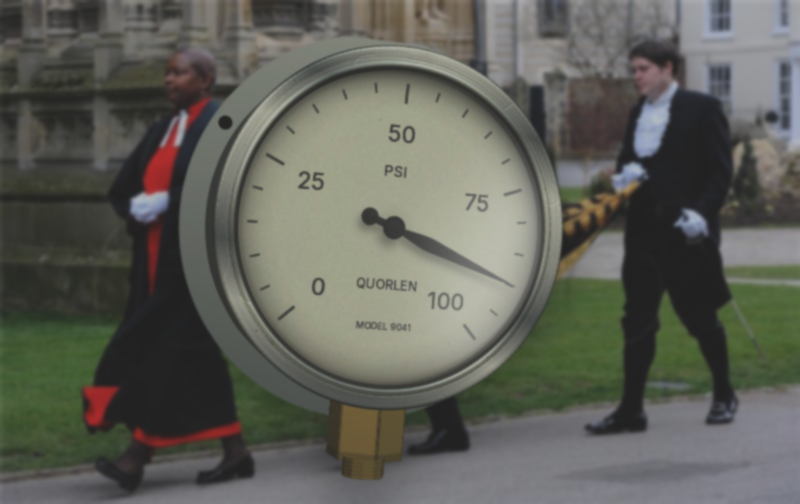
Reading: 90 (psi)
